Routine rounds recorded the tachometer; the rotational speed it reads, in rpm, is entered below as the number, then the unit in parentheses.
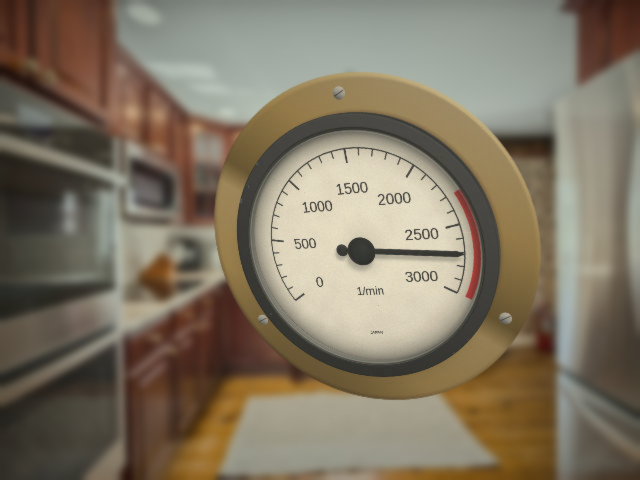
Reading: 2700 (rpm)
